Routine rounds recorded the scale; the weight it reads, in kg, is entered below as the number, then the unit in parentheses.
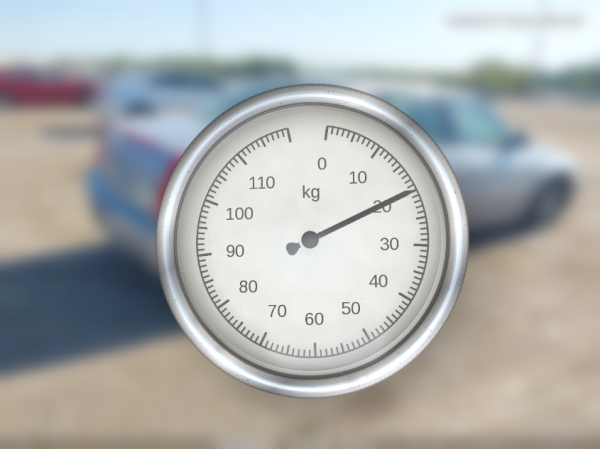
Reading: 20 (kg)
